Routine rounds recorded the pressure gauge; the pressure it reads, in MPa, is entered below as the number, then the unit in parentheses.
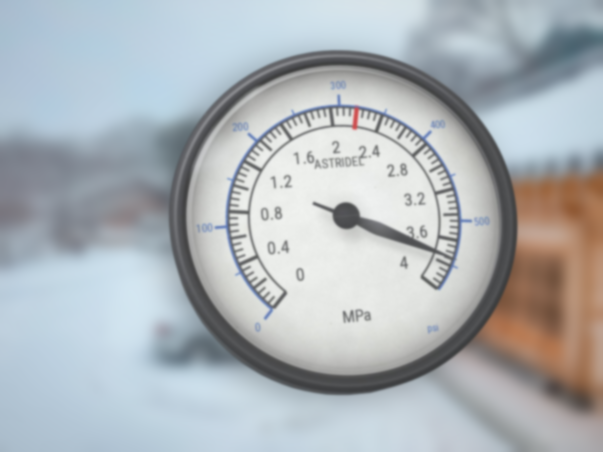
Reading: 3.75 (MPa)
